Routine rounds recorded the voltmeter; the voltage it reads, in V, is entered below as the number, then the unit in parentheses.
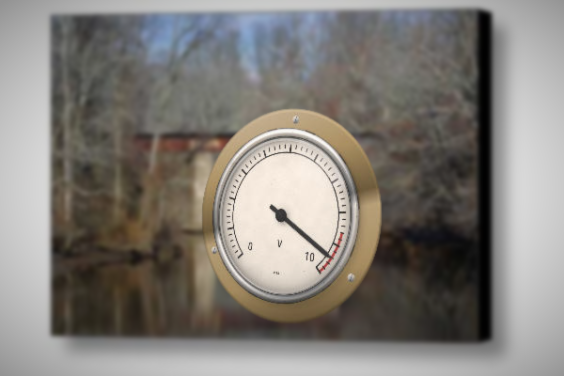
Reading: 9.4 (V)
